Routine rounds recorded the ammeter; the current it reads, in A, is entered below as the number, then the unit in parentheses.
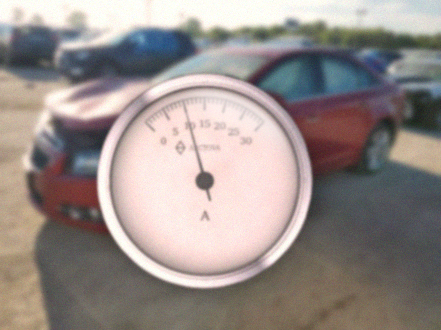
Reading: 10 (A)
